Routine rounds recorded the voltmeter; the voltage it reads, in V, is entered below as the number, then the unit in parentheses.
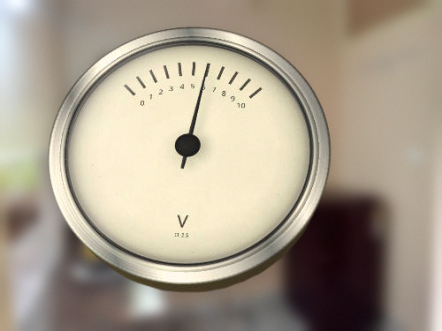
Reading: 6 (V)
